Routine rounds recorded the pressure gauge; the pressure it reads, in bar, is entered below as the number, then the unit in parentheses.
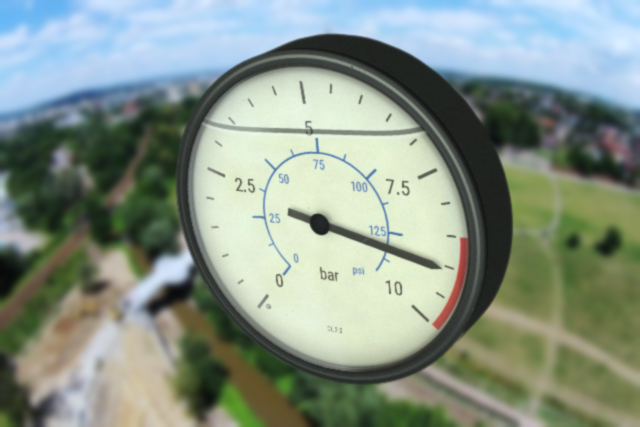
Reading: 9 (bar)
